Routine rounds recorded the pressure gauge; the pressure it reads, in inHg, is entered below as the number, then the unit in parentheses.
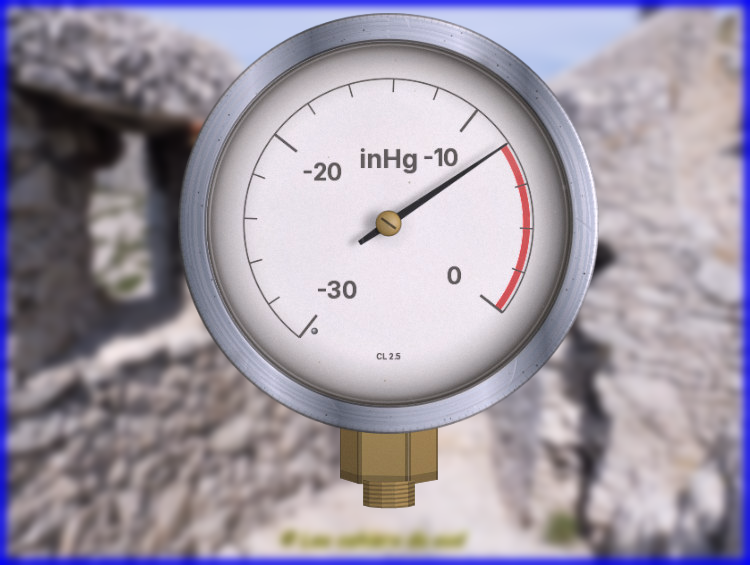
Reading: -8 (inHg)
